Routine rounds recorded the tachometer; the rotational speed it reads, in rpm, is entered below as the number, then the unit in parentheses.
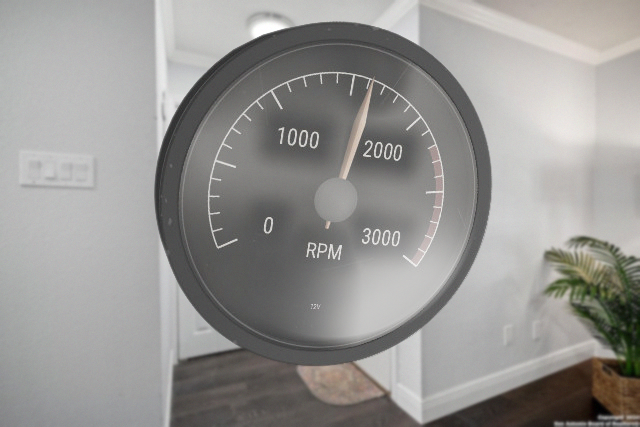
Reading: 1600 (rpm)
